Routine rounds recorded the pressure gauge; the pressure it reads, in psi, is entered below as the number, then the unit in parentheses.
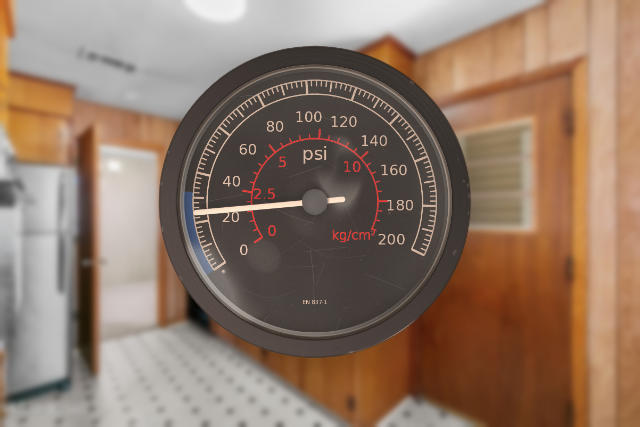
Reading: 24 (psi)
